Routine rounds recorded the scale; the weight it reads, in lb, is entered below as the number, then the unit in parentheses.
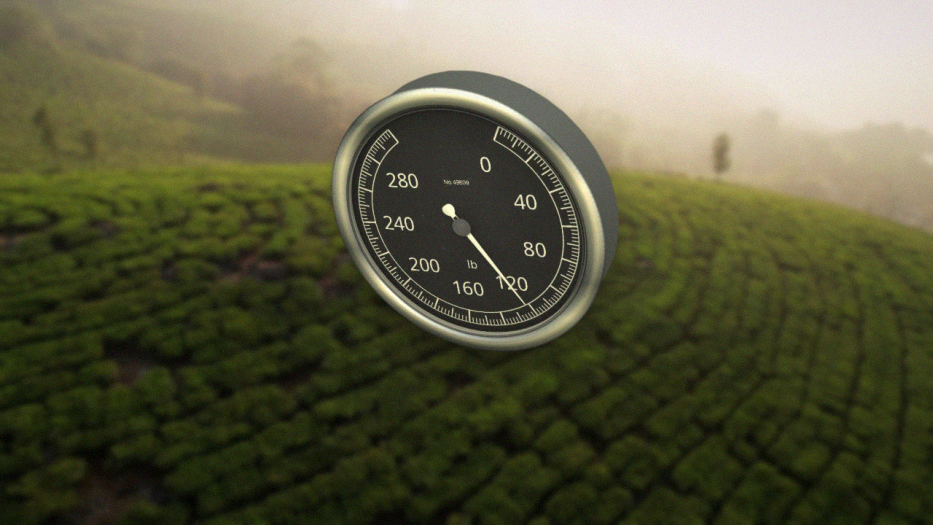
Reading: 120 (lb)
